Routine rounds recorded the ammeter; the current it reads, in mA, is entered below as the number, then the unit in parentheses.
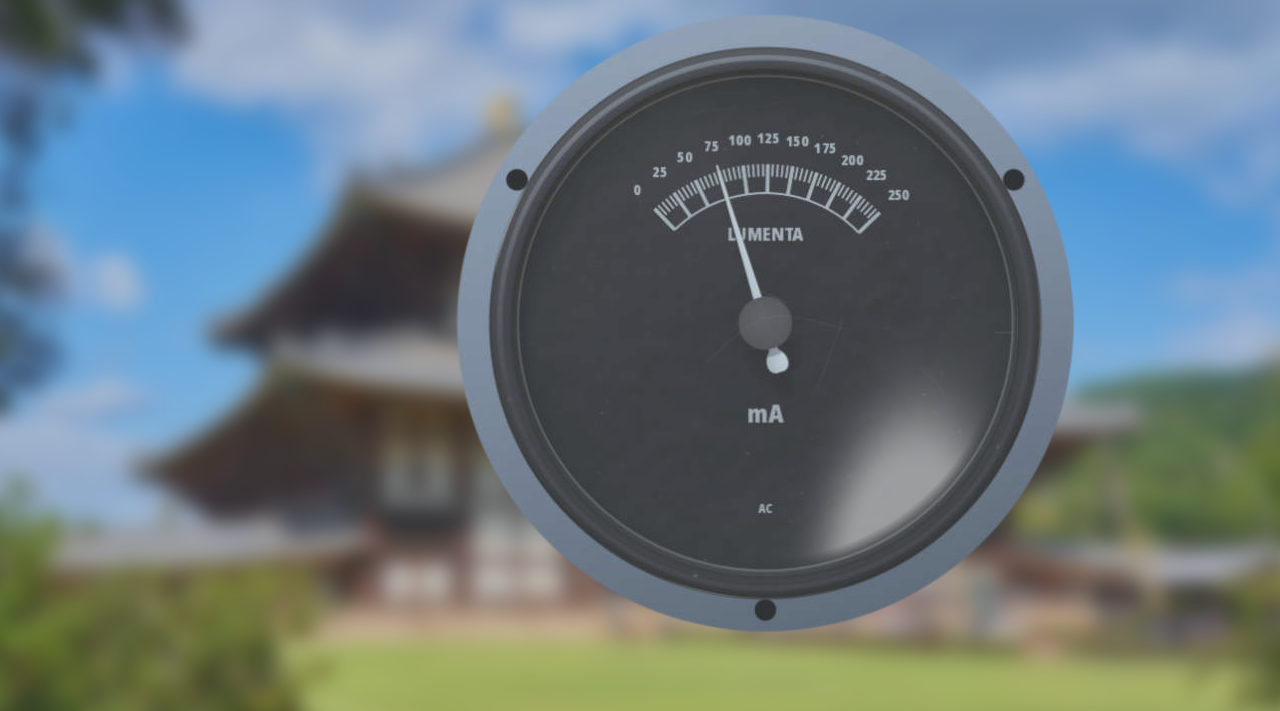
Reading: 75 (mA)
